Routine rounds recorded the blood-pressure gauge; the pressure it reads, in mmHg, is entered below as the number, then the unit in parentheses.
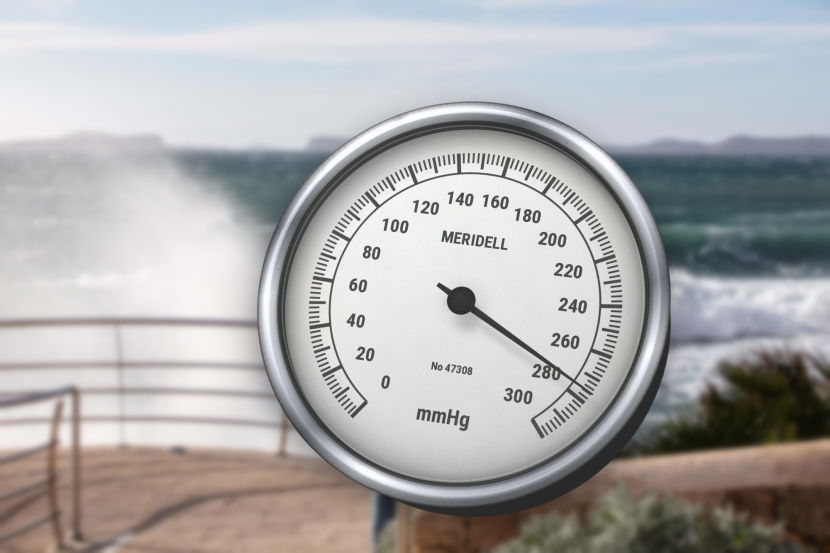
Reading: 276 (mmHg)
